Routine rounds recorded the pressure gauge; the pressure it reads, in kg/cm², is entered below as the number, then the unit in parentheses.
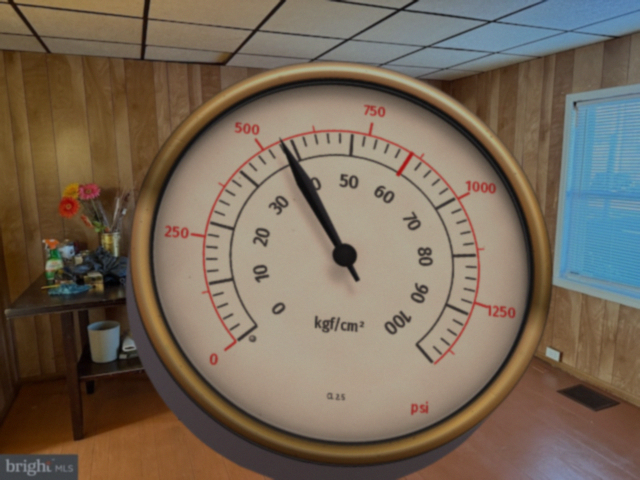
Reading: 38 (kg/cm²)
